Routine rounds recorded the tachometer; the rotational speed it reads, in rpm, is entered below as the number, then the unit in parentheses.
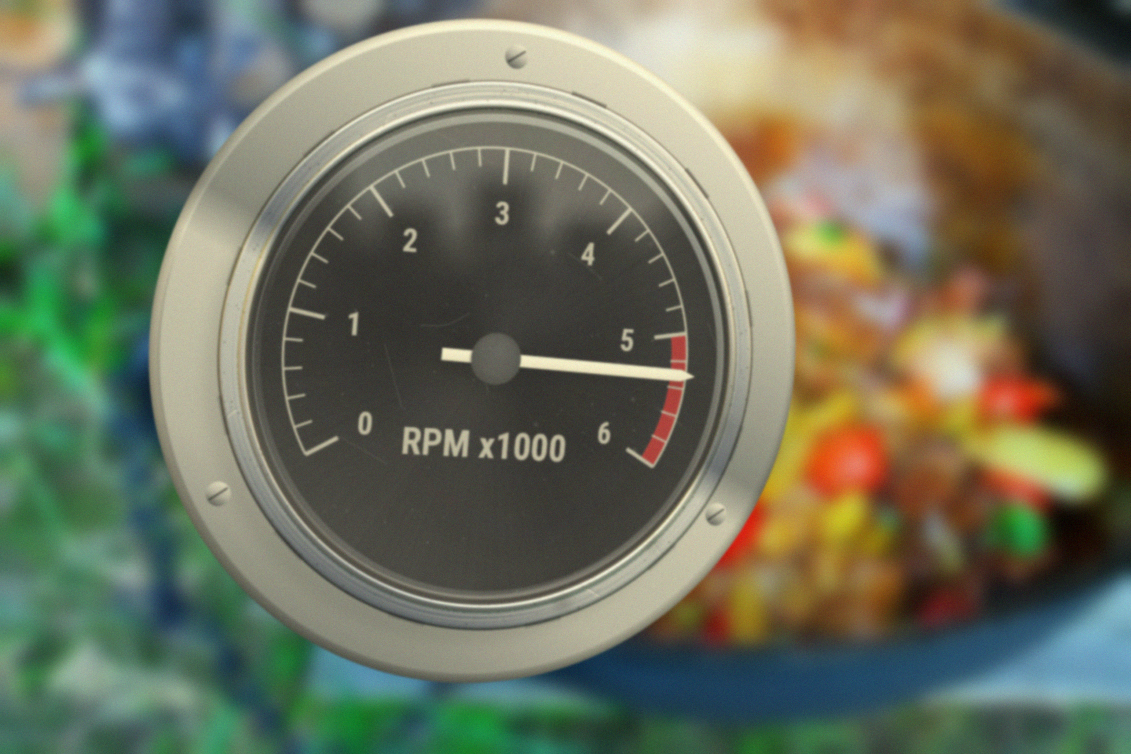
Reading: 5300 (rpm)
